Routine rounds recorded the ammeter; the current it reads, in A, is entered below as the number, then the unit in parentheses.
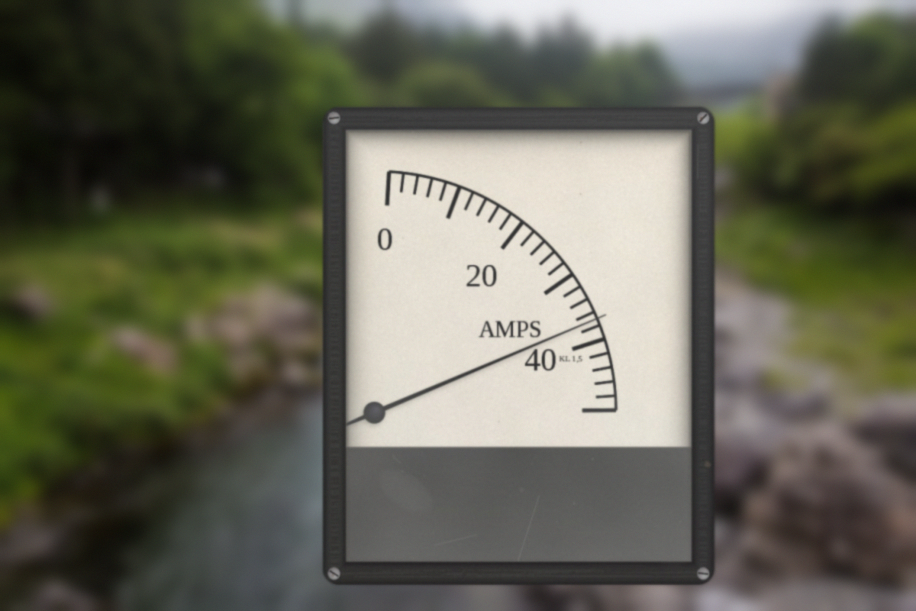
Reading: 37 (A)
